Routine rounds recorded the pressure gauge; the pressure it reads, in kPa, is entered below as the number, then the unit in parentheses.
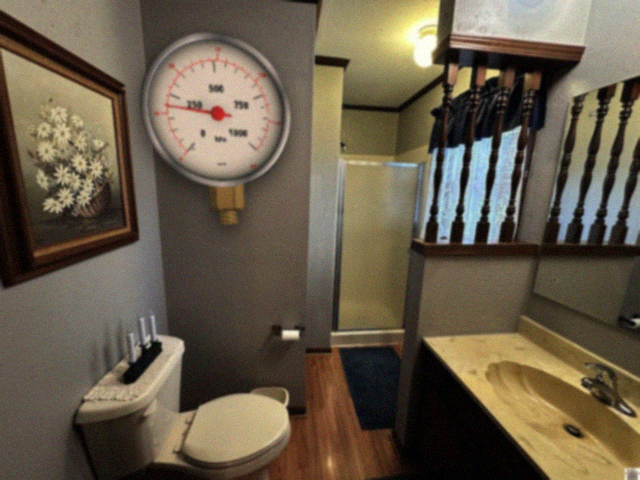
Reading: 200 (kPa)
